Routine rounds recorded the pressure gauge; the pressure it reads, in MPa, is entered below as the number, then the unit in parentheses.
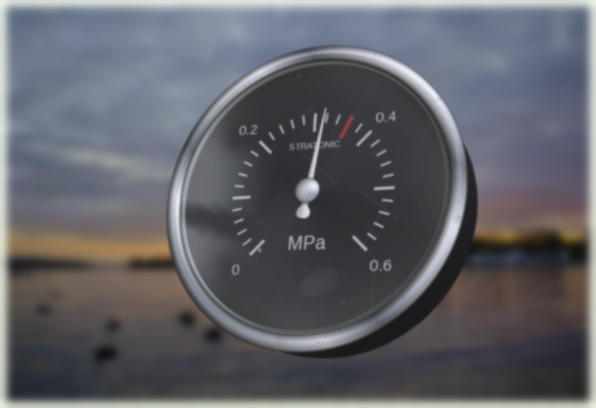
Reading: 0.32 (MPa)
